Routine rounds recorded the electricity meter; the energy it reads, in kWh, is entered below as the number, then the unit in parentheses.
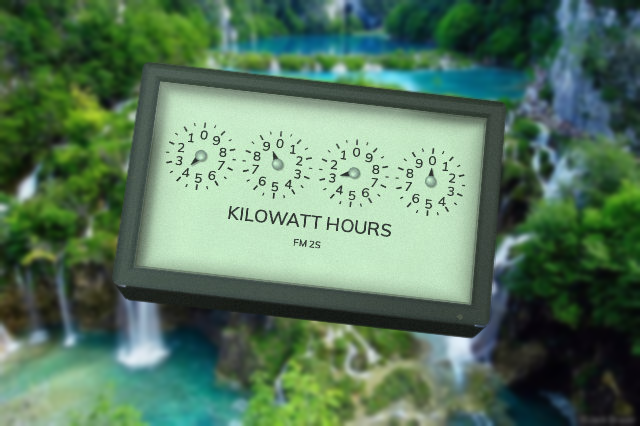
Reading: 3930 (kWh)
